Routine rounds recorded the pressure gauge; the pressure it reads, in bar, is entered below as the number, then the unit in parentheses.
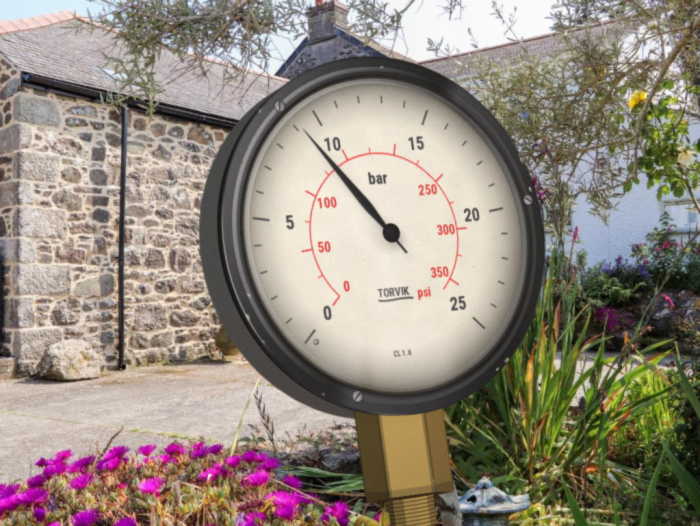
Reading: 9 (bar)
